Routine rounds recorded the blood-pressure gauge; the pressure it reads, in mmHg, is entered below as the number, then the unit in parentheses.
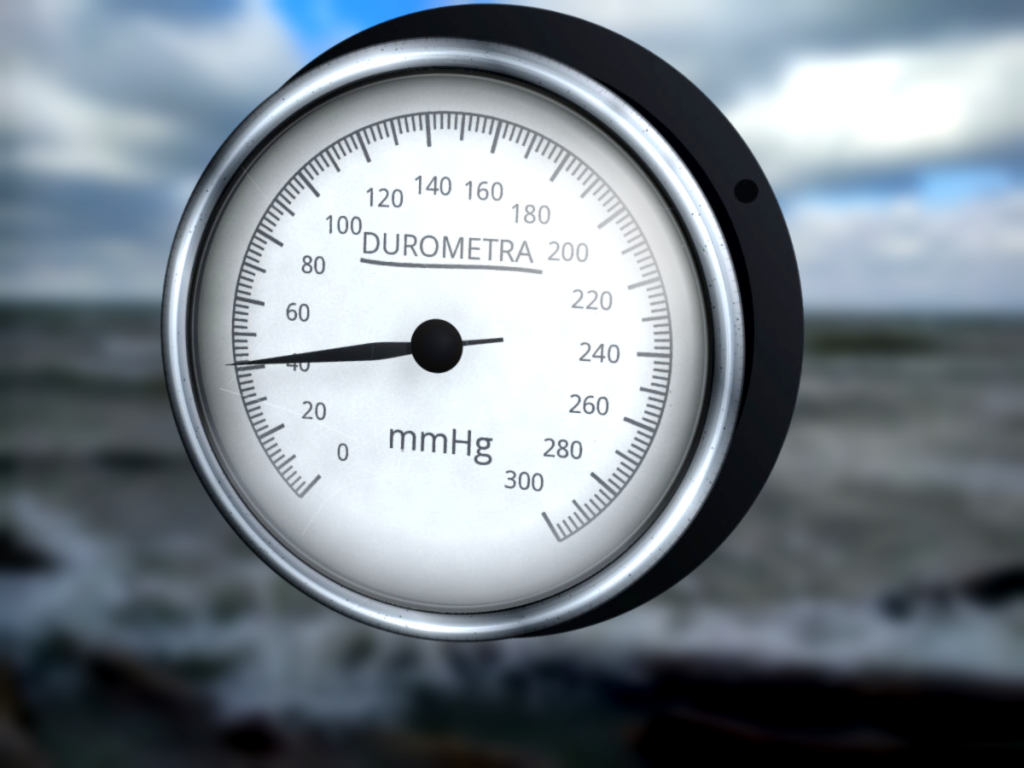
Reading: 42 (mmHg)
